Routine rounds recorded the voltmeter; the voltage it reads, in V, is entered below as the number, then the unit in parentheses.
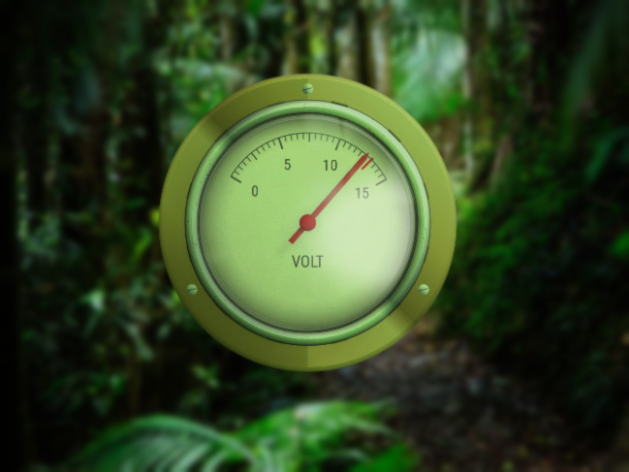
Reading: 12.5 (V)
